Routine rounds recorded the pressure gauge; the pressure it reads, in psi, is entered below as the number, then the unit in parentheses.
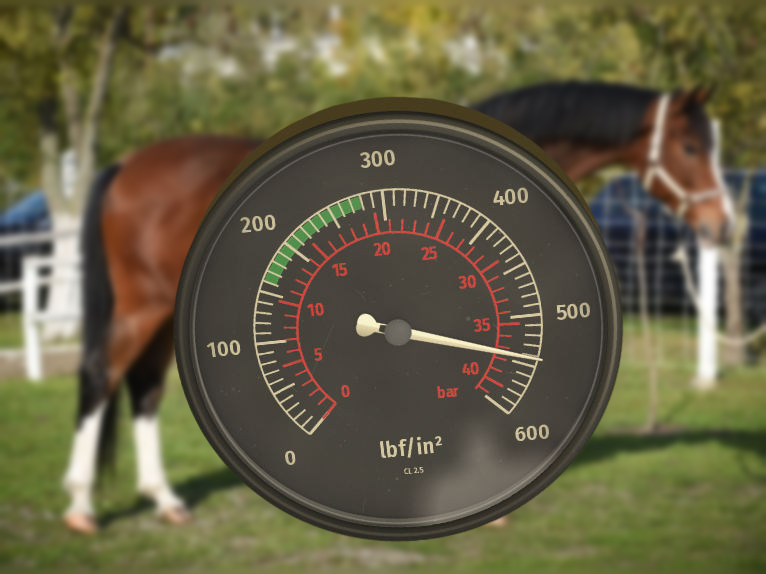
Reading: 540 (psi)
